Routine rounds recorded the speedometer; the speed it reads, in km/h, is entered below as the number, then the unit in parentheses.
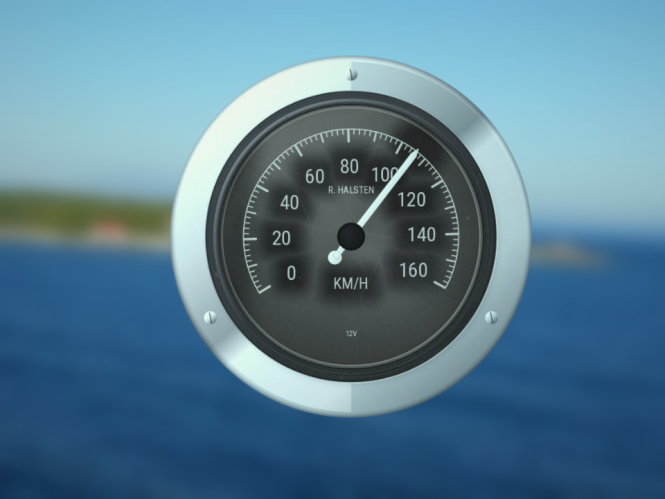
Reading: 106 (km/h)
